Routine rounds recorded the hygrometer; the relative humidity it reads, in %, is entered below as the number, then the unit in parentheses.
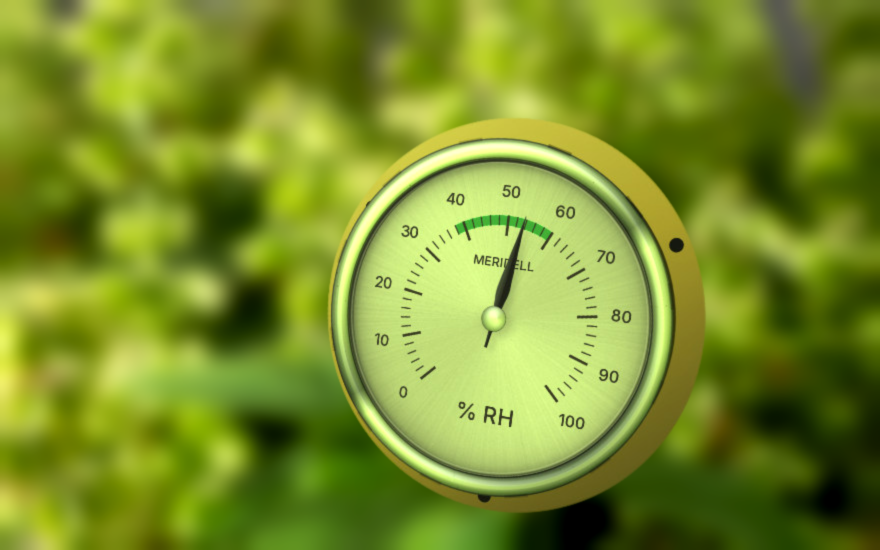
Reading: 54 (%)
